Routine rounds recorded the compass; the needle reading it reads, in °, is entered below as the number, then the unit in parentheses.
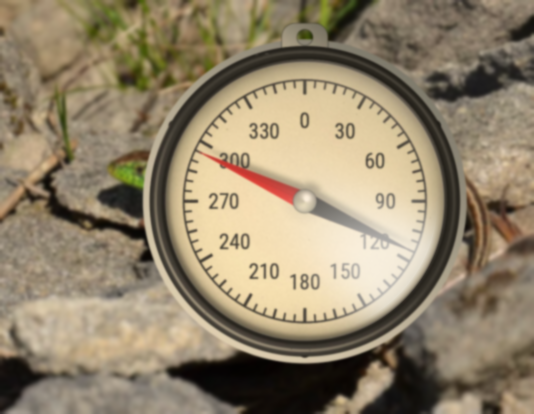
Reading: 295 (°)
